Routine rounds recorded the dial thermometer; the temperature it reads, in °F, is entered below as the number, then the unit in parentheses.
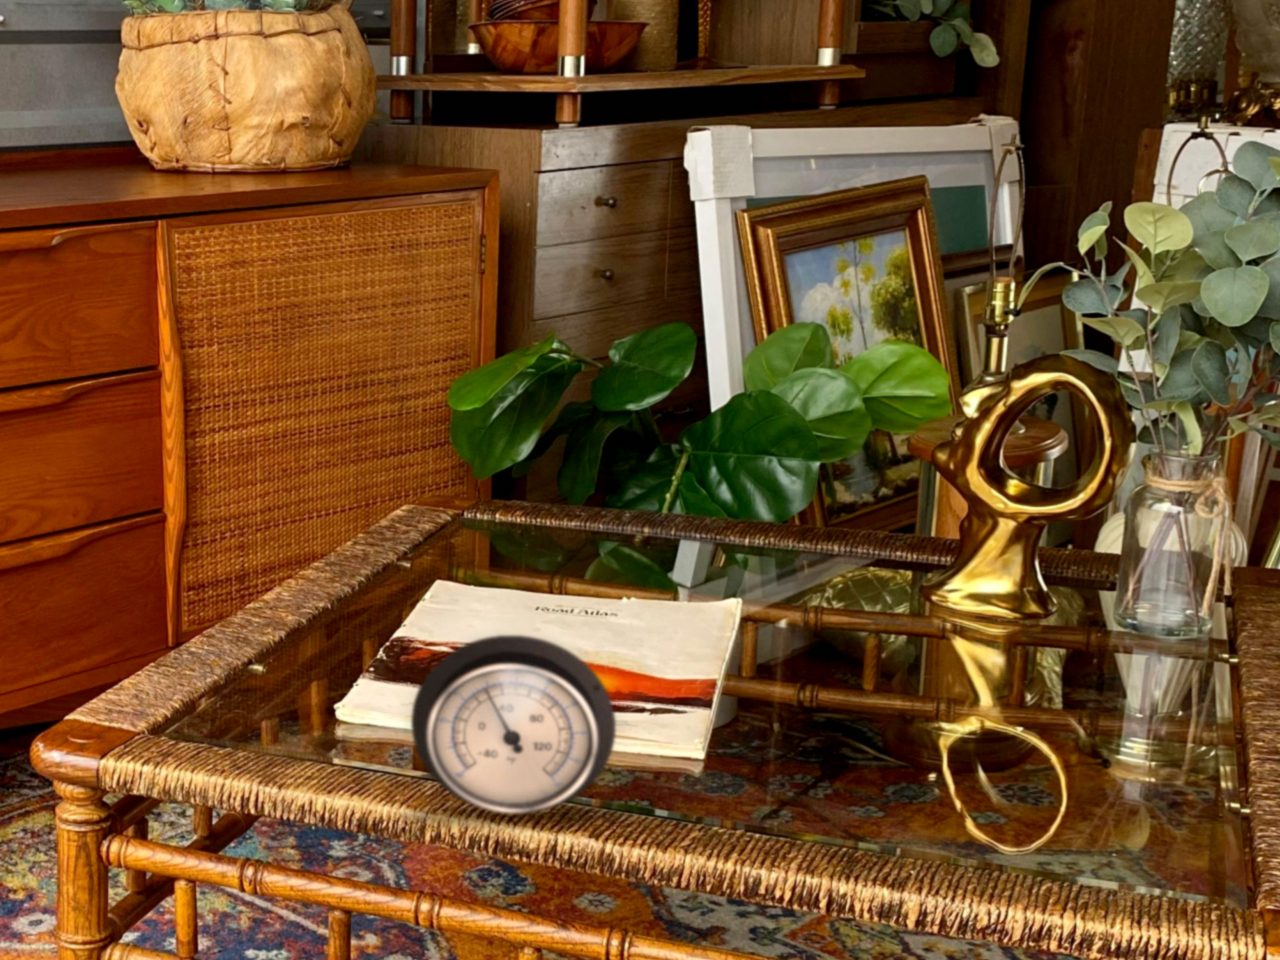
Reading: 30 (°F)
